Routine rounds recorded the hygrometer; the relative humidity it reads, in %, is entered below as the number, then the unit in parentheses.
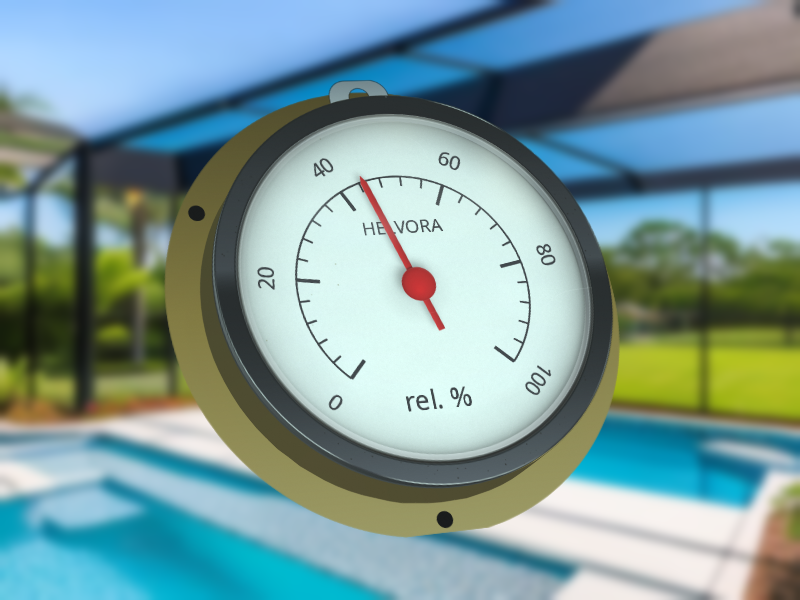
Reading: 44 (%)
